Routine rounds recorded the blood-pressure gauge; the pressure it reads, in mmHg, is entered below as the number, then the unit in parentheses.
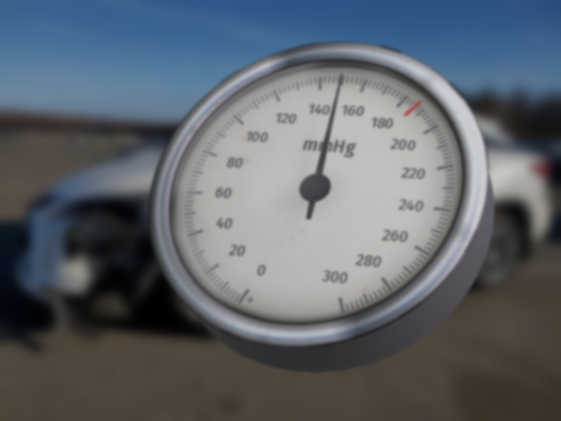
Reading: 150 (mmHg)
